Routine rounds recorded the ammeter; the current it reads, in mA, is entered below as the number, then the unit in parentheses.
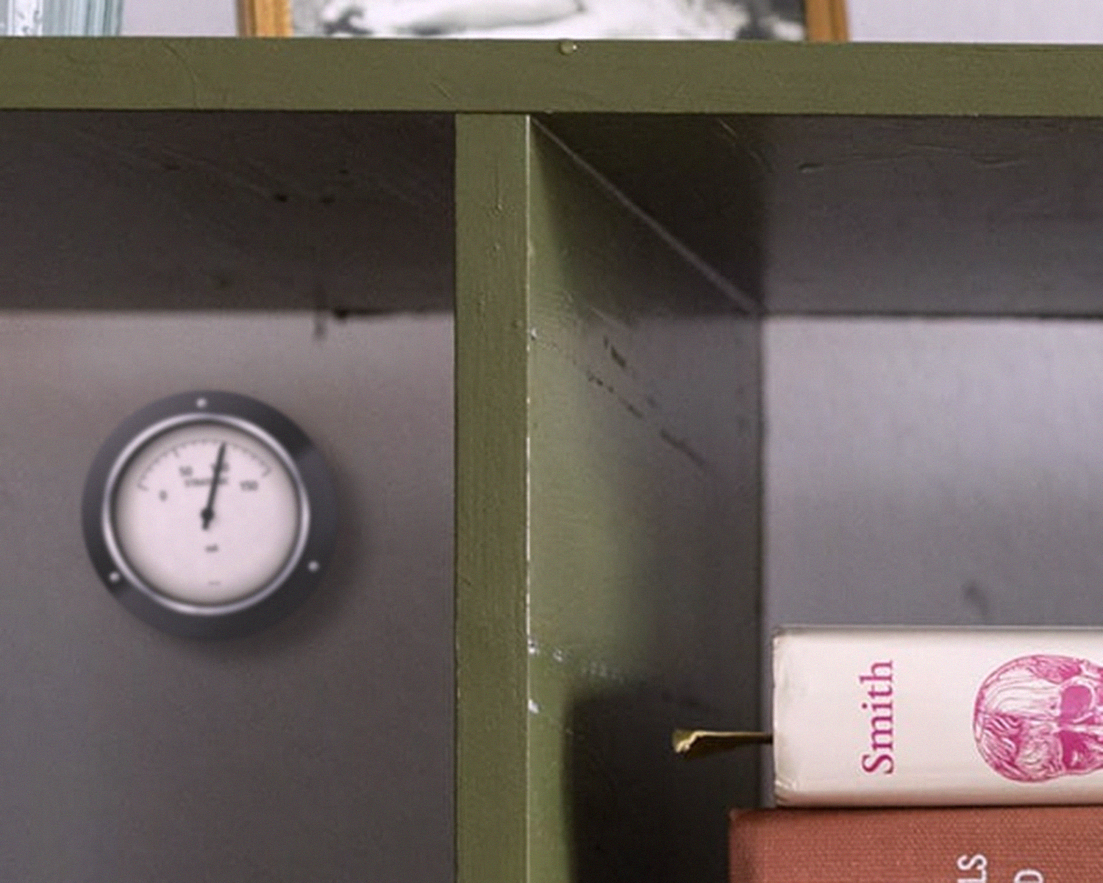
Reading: 100 (mA)
